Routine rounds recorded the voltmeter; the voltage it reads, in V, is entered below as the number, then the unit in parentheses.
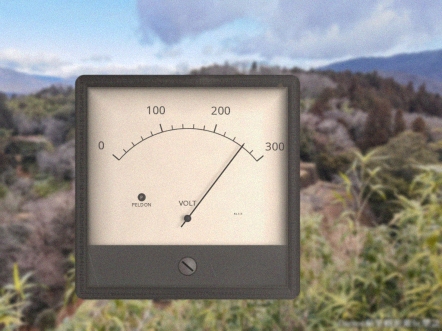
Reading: 260 (V)
